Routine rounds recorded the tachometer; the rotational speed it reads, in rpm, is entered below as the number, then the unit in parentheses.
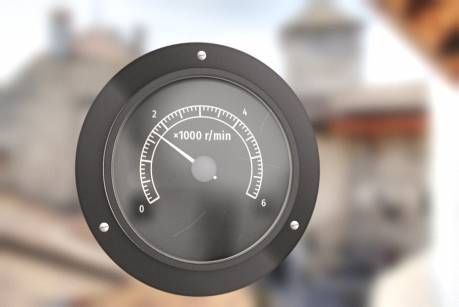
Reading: 1700 (rpm)
